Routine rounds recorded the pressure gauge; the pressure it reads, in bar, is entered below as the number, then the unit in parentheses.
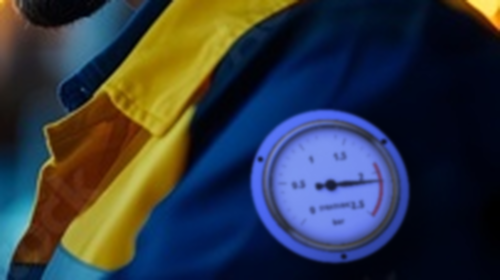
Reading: 2.1 (bar)
